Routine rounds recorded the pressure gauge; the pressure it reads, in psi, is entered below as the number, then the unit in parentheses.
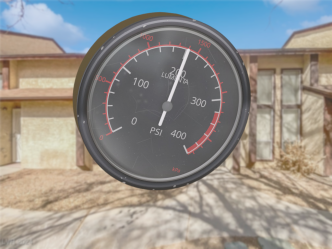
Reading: 200 (psi)
